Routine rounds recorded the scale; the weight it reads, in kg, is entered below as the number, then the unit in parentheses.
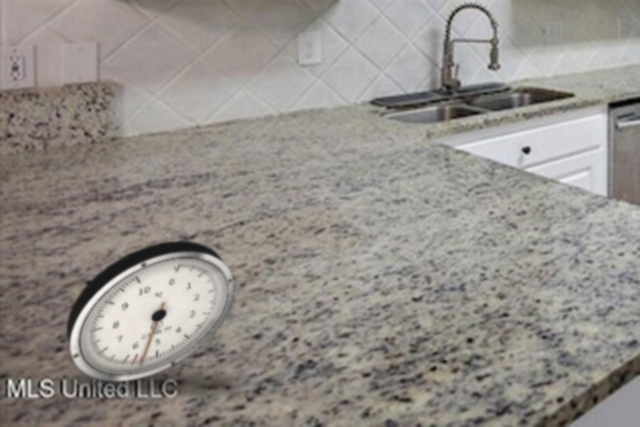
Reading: 5.5 (kg)
